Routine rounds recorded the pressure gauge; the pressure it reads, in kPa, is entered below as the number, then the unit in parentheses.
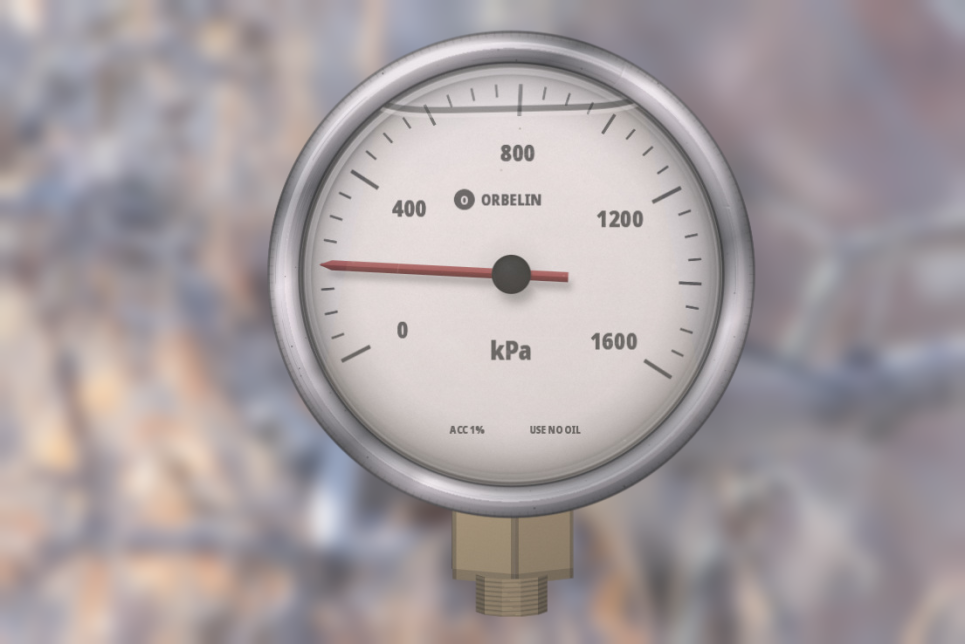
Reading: 200 (kPa)
